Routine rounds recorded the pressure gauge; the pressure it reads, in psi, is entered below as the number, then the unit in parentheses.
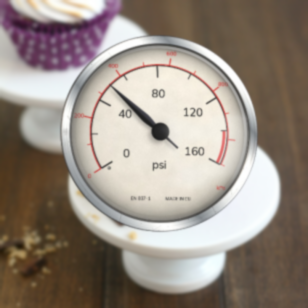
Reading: 50 (psi)
